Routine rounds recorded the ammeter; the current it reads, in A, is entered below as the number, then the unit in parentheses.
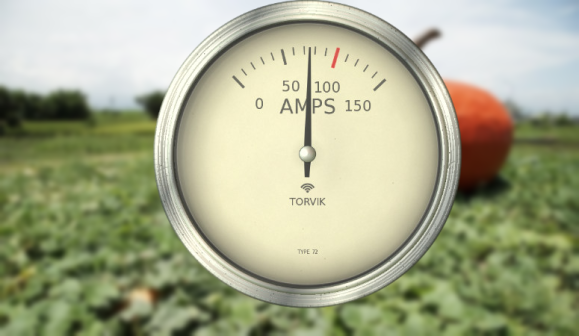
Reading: 75 (A)
